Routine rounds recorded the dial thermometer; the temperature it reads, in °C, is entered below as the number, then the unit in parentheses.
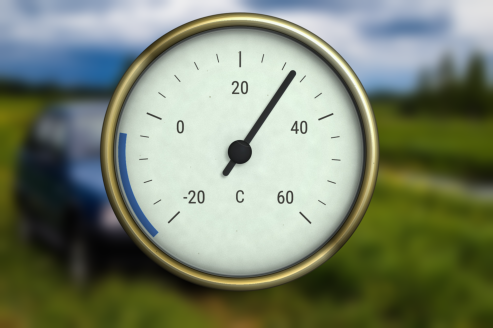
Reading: 30 (°C)
